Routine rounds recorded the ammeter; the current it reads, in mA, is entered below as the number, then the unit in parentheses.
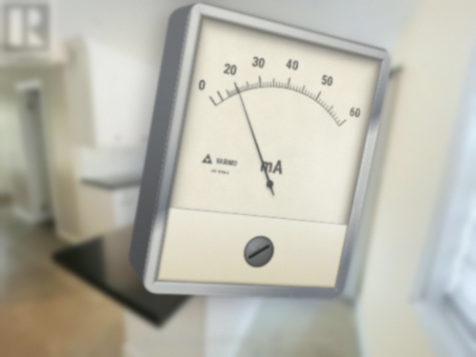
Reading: 20 (mA)
